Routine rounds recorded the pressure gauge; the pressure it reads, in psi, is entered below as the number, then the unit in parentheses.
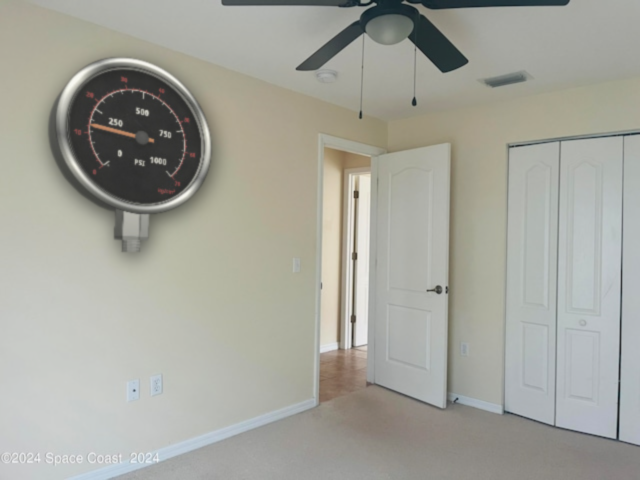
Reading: 175 (psi)
